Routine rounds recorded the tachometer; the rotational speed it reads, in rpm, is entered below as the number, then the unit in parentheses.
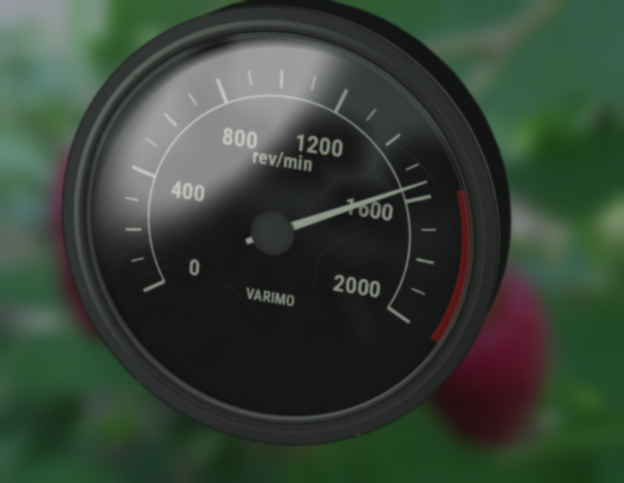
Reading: 1550 (rpm)
